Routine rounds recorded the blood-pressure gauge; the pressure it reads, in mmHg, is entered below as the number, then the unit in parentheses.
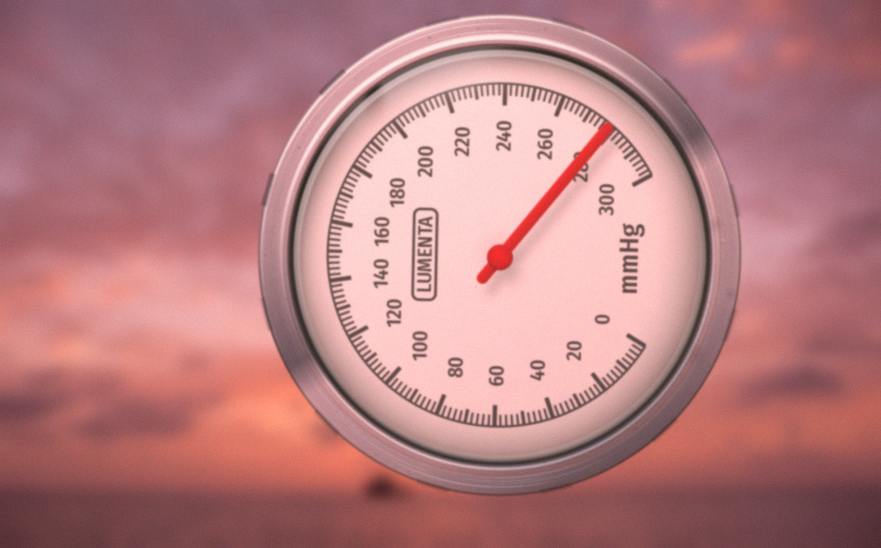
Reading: 278 (mmHg)
